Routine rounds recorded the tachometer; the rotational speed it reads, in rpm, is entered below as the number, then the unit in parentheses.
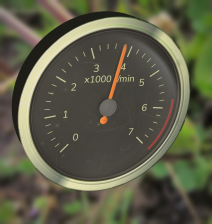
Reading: 3800 (rpm)
